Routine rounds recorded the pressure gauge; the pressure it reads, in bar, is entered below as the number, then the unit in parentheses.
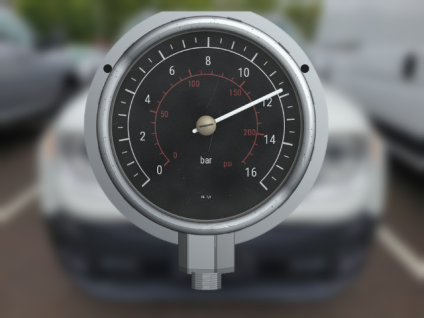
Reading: 11.75 (bar)
